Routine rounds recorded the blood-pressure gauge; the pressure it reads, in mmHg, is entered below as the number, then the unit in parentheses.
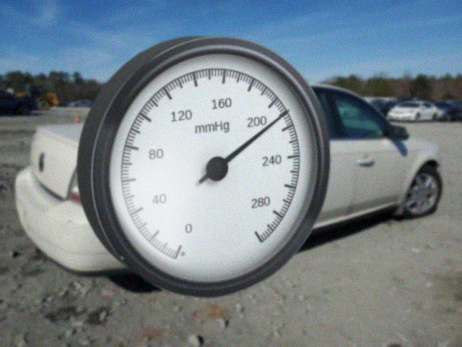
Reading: 210 (mmHg)
